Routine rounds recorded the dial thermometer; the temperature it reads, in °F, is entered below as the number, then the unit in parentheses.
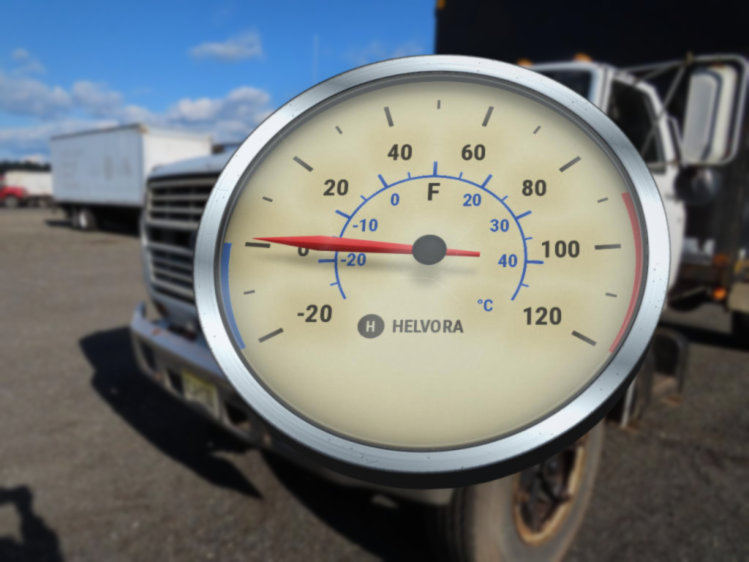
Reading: 0 (°F)
